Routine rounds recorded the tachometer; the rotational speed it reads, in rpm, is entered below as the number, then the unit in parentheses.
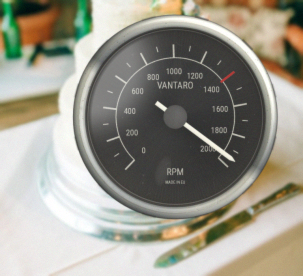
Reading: 1950 (rpm)
